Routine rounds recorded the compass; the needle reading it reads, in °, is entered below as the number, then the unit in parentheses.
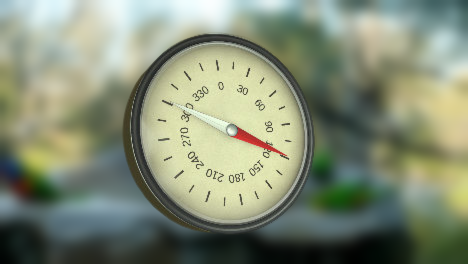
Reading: 120 (°)
